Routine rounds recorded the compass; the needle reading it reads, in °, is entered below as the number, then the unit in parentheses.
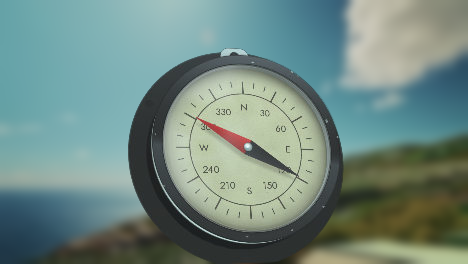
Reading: 300 (°)
